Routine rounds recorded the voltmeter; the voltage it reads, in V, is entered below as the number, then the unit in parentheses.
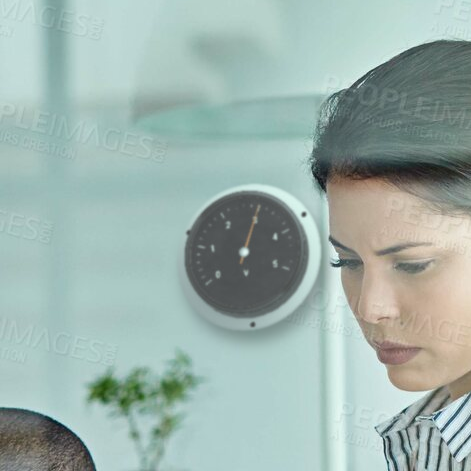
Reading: 3 (V)
